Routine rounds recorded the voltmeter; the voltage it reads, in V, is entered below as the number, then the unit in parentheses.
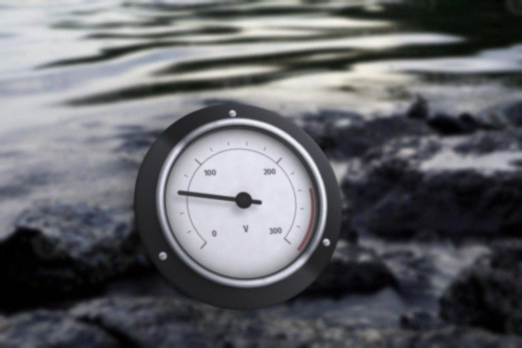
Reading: 60 (V)
